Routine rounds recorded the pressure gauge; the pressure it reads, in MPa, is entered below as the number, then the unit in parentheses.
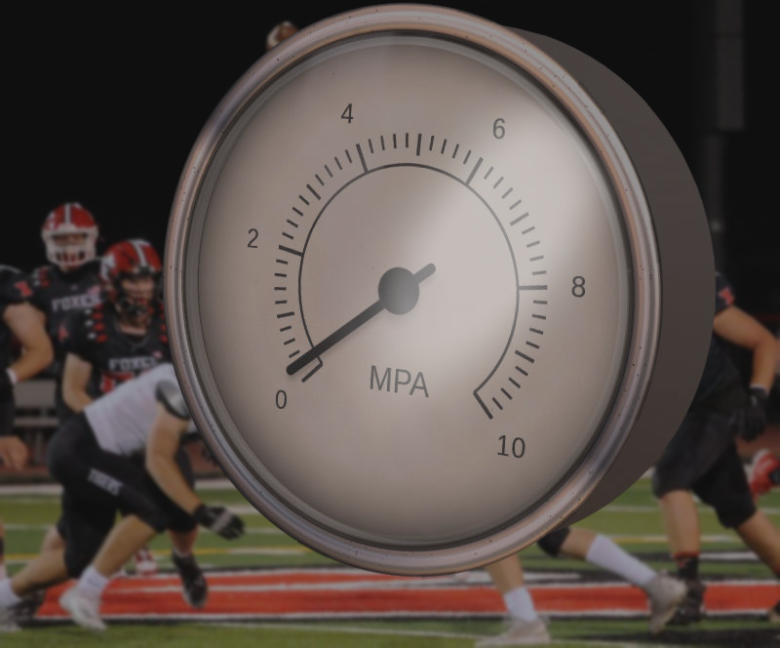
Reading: 0.2 (MPa)
